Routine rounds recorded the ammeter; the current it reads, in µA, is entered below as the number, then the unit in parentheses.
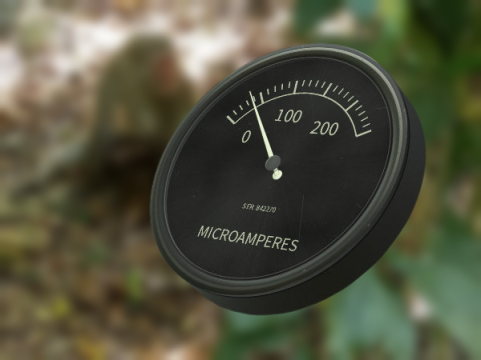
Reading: 40 (µA)
